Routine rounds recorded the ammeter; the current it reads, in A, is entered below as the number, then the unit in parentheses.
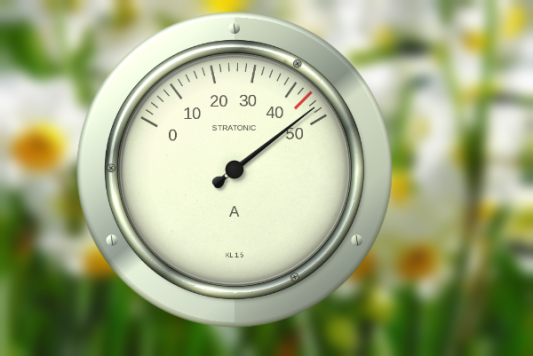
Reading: 47 (A)
